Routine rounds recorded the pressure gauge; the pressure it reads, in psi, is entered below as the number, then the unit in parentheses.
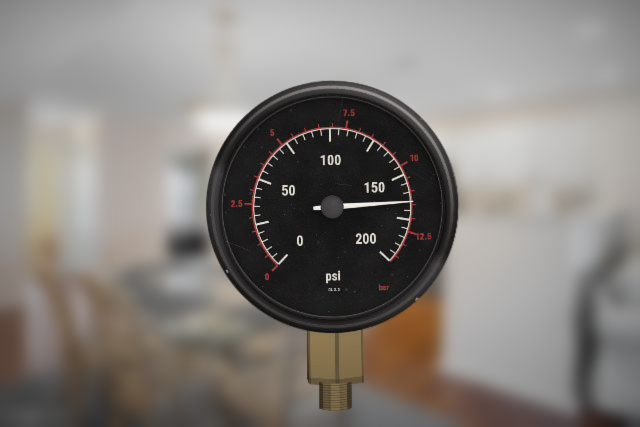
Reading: 165 (psi)
